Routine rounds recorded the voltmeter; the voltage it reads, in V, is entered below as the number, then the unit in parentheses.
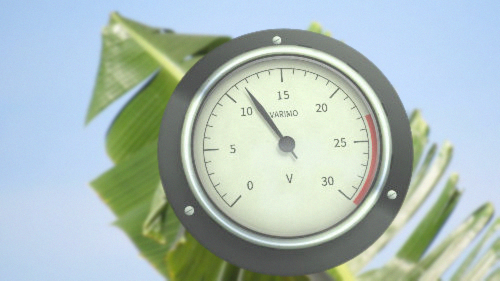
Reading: 11.5 (V)
